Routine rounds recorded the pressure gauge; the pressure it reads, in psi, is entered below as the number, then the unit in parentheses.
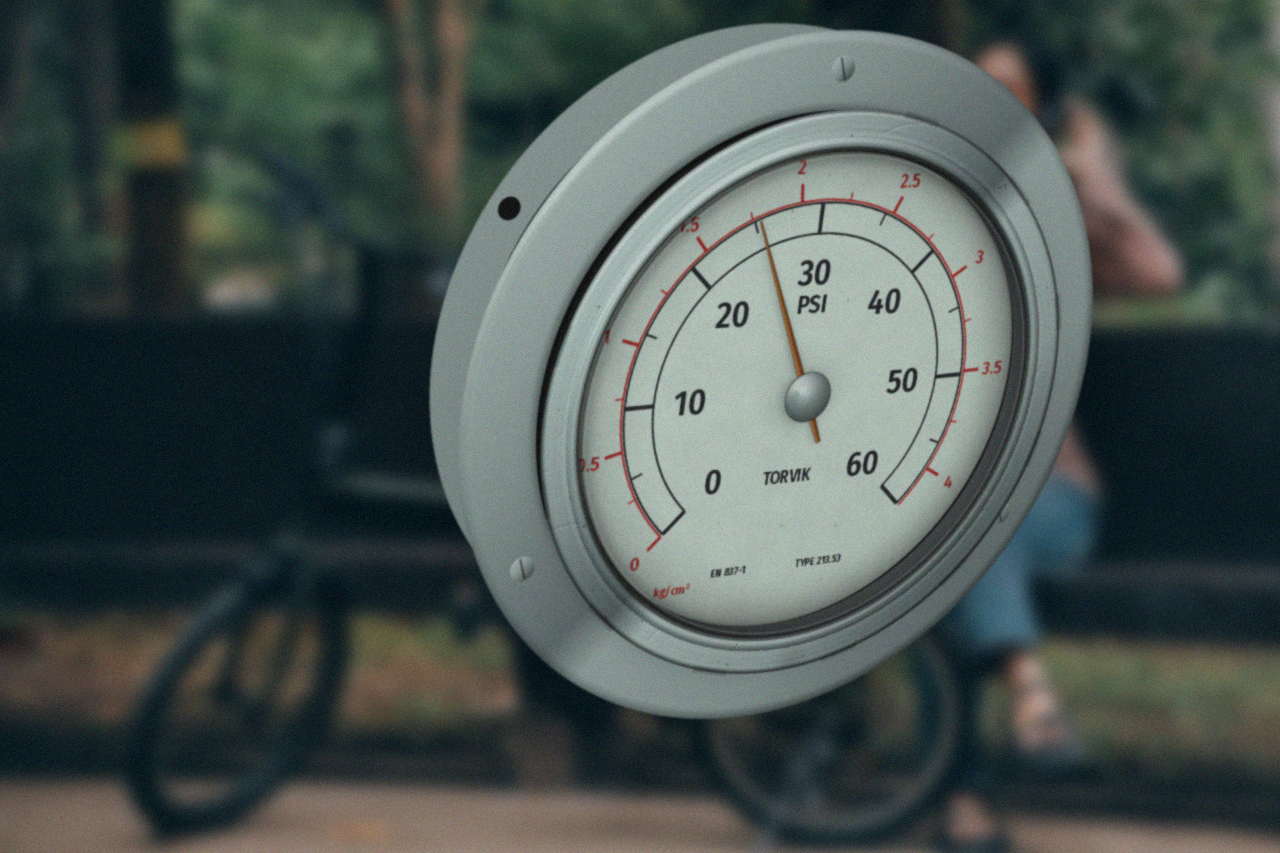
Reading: 25 (psi)
